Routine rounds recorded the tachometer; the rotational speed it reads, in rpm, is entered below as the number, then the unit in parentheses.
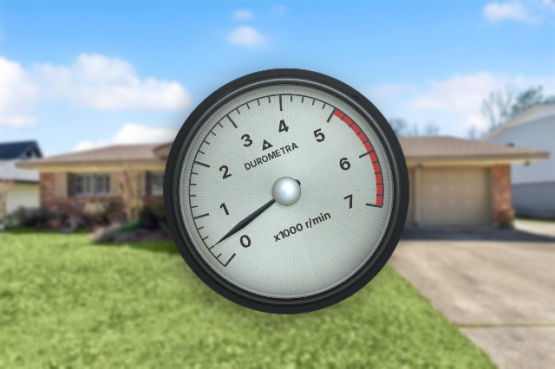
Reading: 400 (rpm)
